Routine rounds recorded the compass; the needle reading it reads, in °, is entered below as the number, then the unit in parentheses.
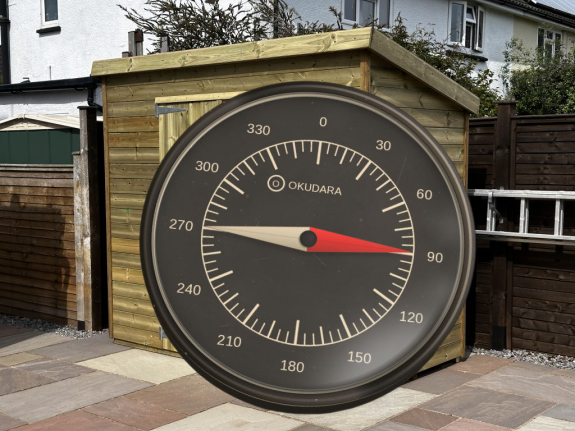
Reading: 90 (°)
